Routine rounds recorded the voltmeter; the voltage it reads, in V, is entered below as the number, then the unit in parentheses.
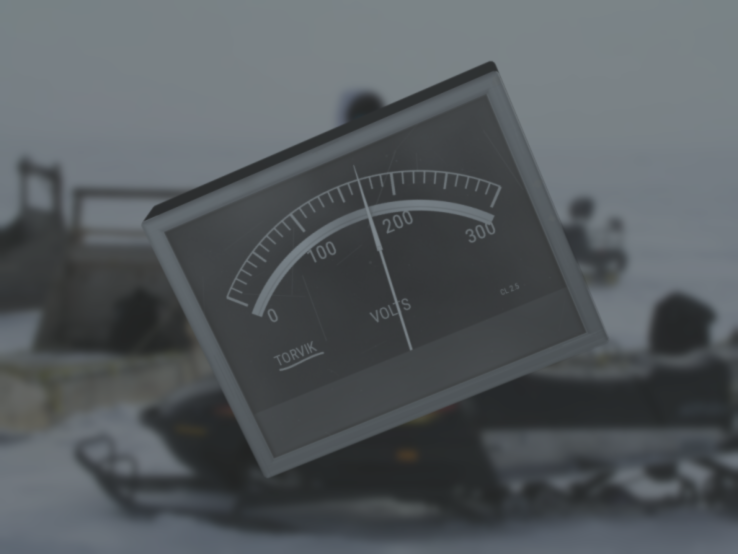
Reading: 170 (V)
